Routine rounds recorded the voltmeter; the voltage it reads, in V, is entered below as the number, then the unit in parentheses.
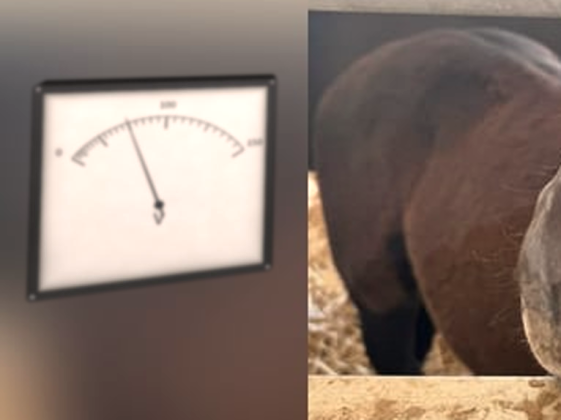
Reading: 75 (V)
